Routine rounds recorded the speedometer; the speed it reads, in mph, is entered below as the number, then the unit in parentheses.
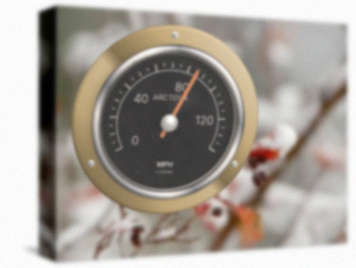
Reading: 85 (mph)
